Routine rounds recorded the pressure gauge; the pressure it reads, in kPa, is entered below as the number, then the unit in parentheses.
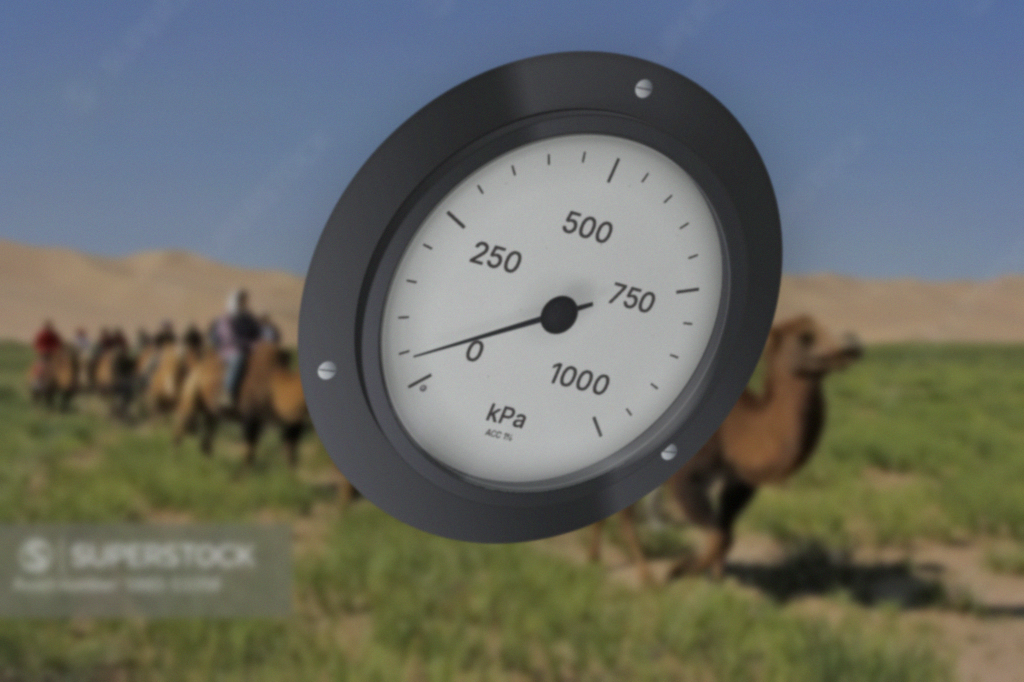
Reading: 50 (kPa)
